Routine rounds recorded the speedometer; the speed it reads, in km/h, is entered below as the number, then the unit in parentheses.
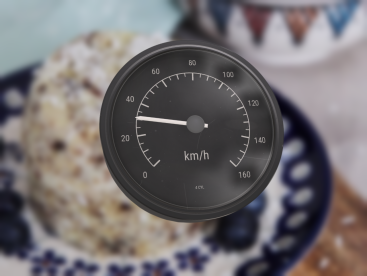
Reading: 30 (km/h)
